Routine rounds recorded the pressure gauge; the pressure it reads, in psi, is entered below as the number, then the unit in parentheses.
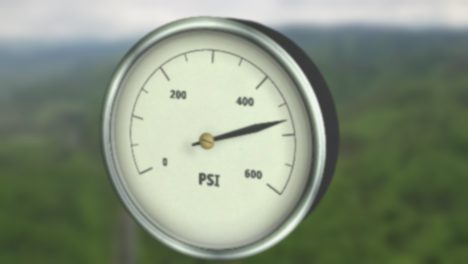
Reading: 475 (psi)
